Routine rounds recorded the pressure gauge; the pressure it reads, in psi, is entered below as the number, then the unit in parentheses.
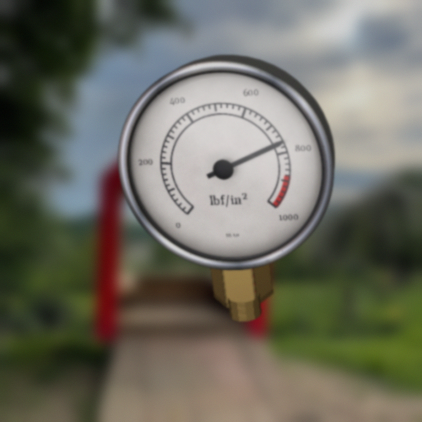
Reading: 760 (psi)
